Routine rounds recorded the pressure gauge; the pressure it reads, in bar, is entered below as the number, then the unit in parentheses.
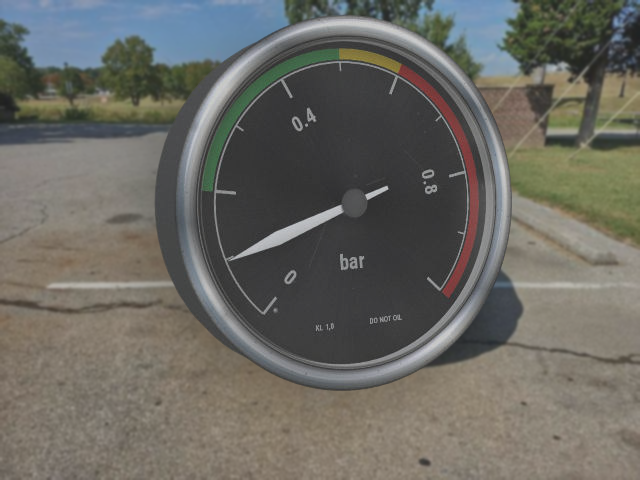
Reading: 0.1 (bar)
